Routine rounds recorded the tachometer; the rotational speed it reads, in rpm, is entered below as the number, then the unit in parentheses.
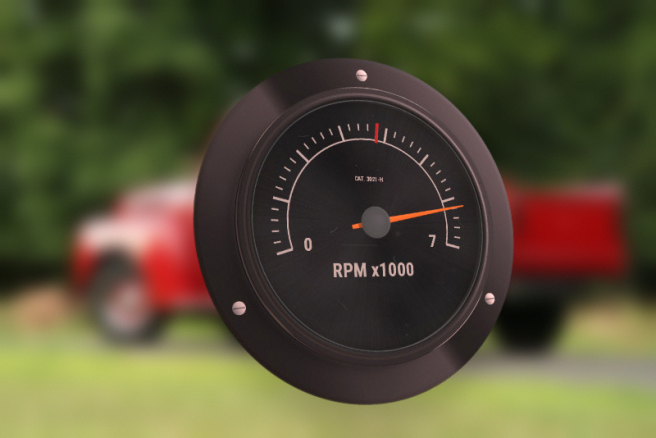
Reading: 6200 (rpm)
